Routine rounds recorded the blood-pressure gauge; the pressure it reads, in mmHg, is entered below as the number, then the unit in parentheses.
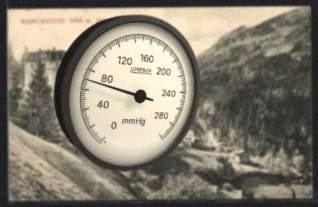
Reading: 70 (mmHg)
